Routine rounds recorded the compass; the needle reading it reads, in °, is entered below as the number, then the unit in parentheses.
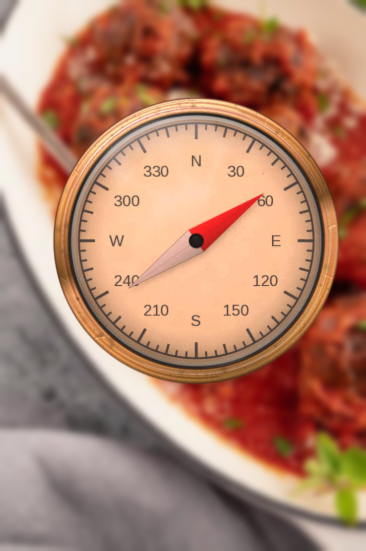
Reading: 55 (°)
